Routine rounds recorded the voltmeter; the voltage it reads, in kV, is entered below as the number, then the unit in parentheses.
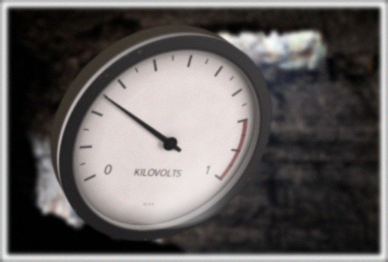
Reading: 0.25 (kV)
